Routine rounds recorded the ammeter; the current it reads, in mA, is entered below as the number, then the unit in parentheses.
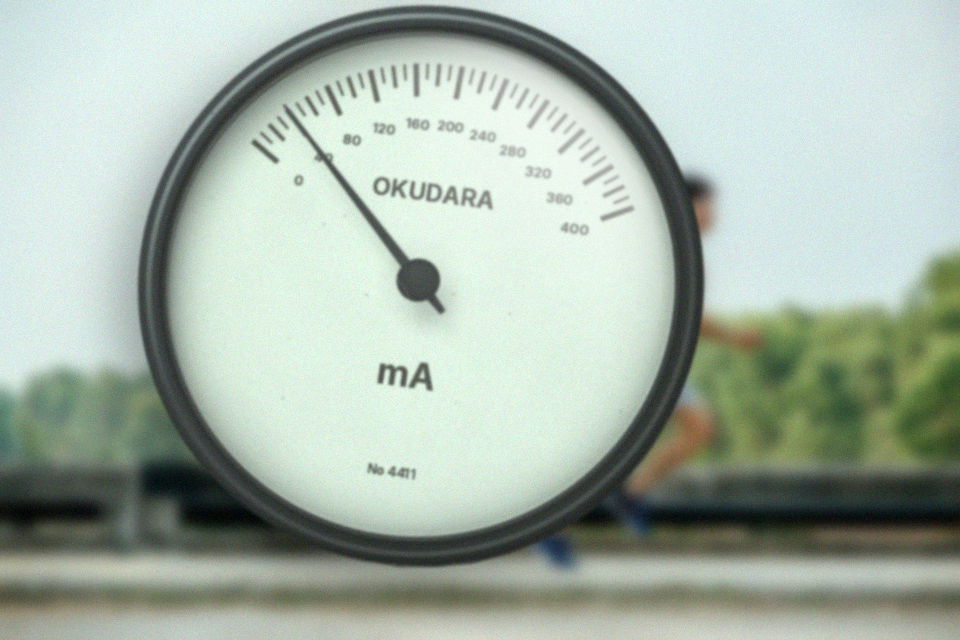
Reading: 40 (mA)
